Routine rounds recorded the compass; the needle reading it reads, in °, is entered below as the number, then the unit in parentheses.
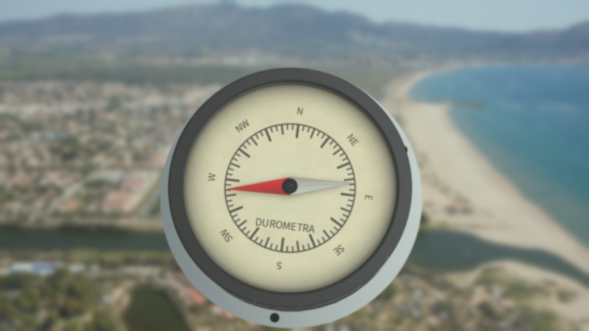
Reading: 260 (°)
